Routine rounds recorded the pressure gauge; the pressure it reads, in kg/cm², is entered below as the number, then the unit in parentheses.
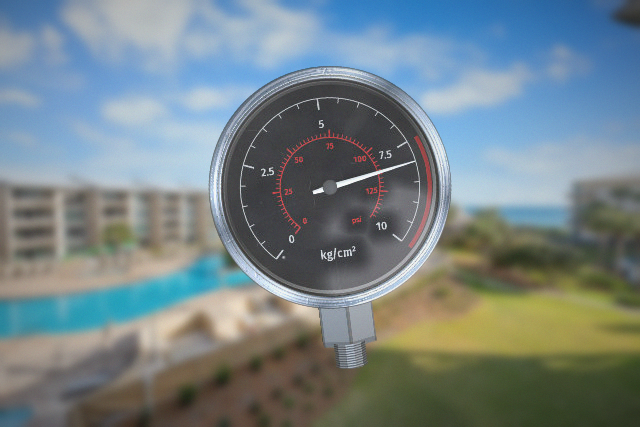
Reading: 8 (kg/cm²)
